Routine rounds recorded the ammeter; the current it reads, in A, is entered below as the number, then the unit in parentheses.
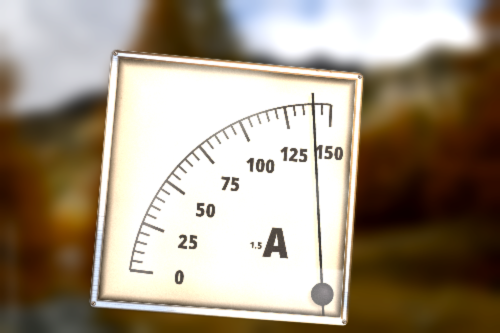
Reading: 140 (A)
